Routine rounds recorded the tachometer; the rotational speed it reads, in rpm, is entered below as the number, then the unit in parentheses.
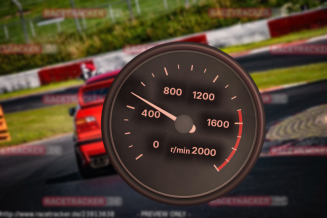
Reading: 500 (rpm)
